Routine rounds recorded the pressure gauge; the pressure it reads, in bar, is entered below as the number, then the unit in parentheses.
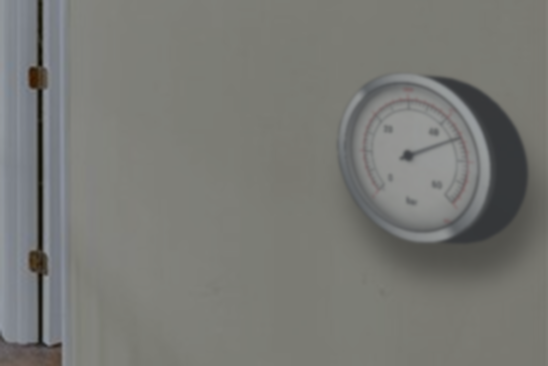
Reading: 45 (bar)
